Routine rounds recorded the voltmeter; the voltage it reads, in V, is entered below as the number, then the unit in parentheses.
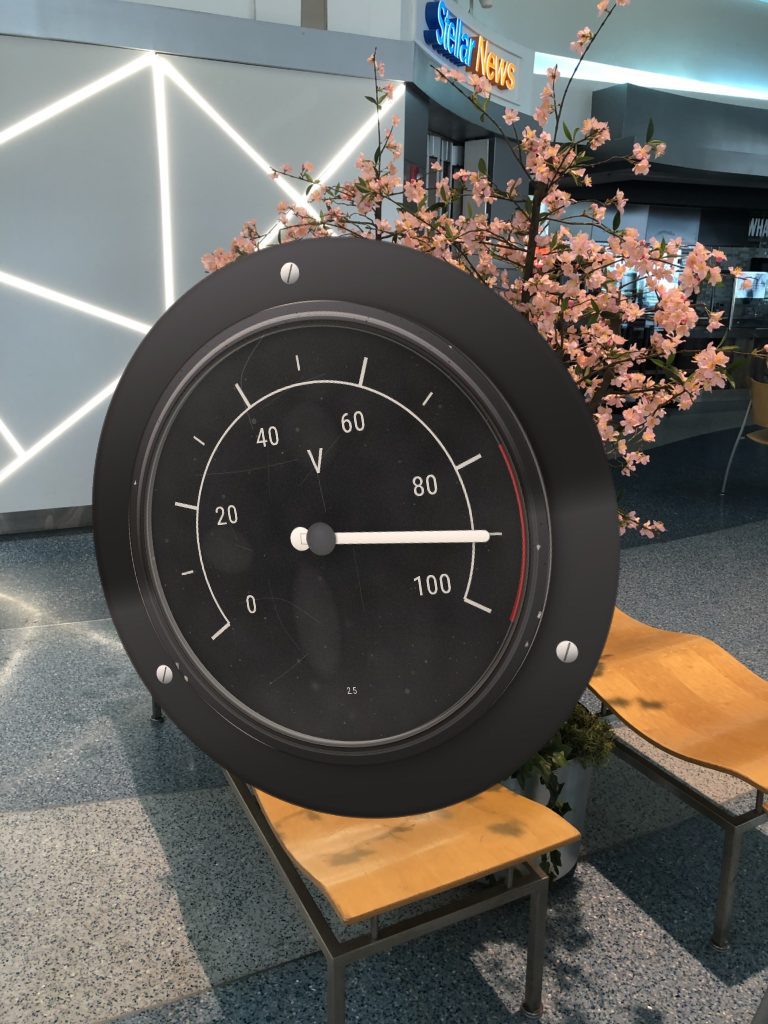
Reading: 90 (V)
